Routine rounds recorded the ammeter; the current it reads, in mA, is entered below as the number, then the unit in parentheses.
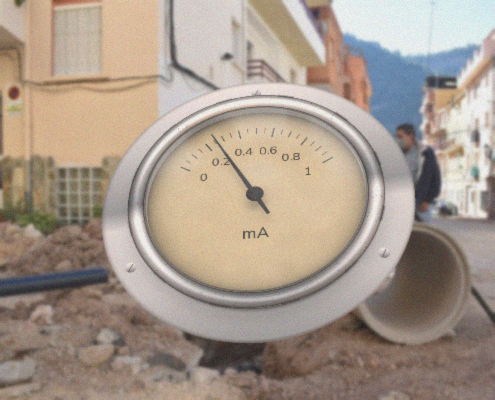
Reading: 0.25 (mA)
